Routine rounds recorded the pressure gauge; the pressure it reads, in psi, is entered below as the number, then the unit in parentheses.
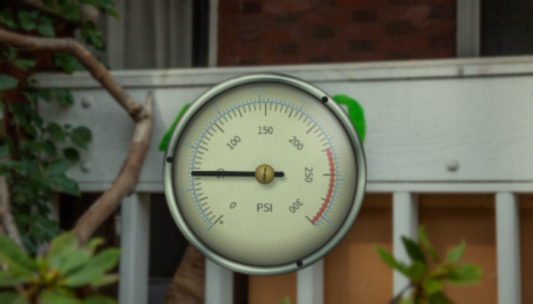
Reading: 50 (psi)
